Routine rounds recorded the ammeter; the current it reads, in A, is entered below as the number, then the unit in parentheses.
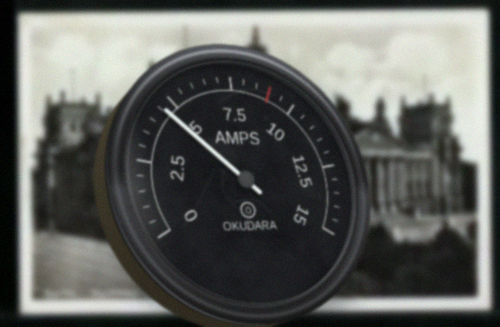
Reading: 4.5 (A)
